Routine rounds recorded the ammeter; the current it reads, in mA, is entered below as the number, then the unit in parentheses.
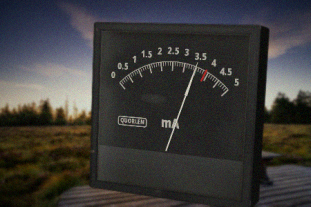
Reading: 3.5 (mA)
